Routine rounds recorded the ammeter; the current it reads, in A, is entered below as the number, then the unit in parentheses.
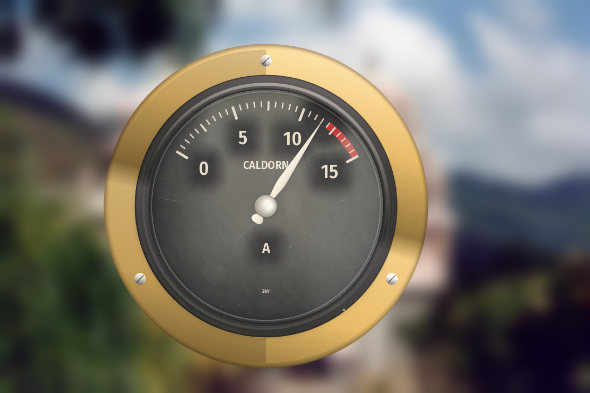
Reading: 11.5 (A)
